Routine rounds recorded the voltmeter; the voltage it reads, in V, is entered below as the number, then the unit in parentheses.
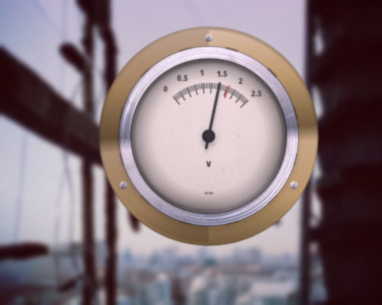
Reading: 1.5 (V)
